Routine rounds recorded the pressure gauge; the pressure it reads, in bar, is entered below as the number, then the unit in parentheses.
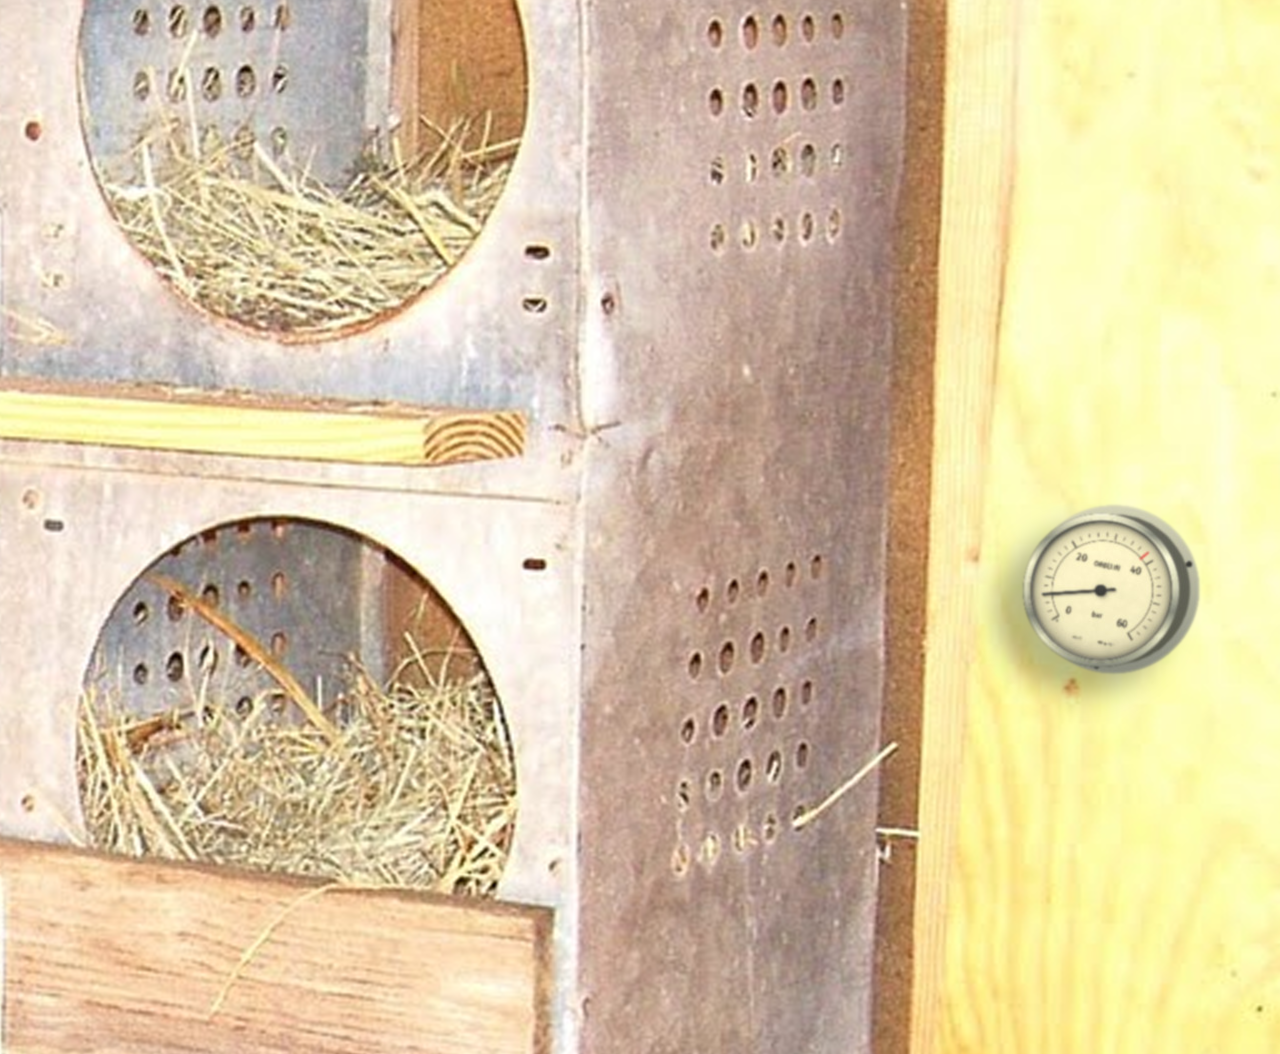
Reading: 6 (bar)
